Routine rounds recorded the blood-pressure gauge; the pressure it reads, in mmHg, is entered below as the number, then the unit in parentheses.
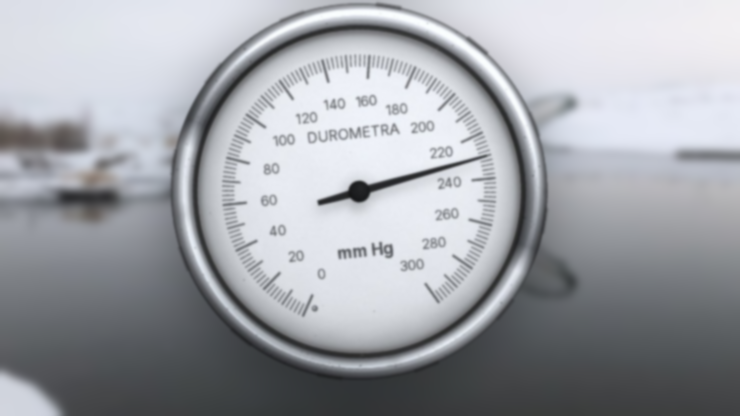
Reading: 230 (mmHg)
